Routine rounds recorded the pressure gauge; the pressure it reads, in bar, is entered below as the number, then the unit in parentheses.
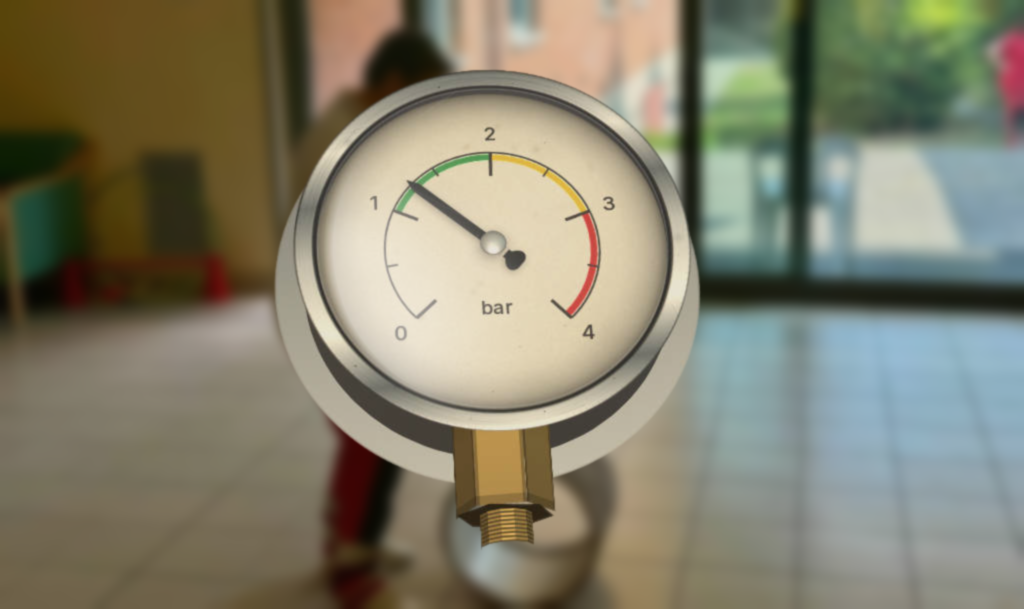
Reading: 1.25 (bar)
